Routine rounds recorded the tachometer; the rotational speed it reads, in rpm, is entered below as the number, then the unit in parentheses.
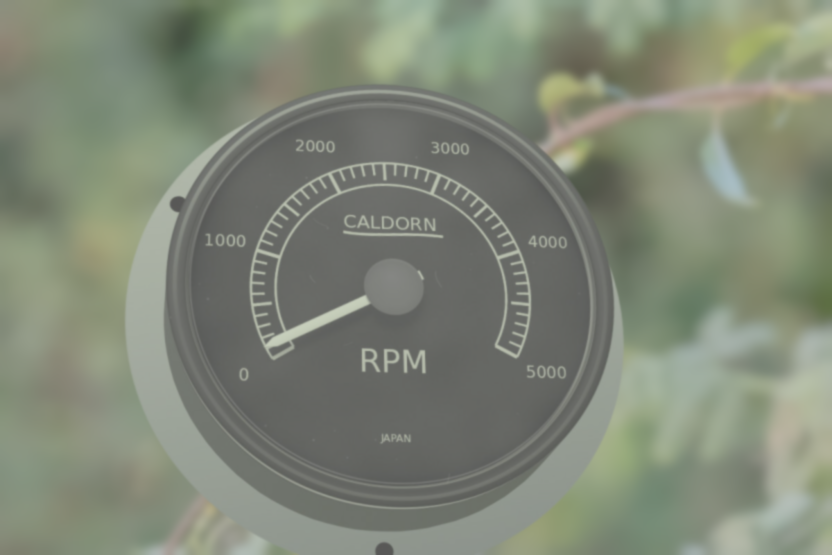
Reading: 100 (rpm)
